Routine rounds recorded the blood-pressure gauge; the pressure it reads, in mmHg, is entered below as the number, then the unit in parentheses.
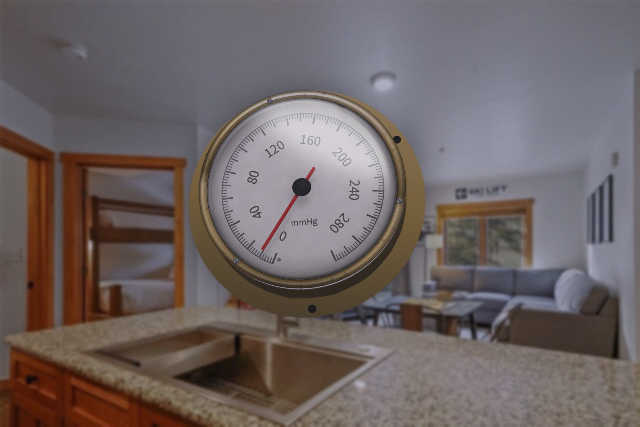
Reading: 10 (mmHg)
